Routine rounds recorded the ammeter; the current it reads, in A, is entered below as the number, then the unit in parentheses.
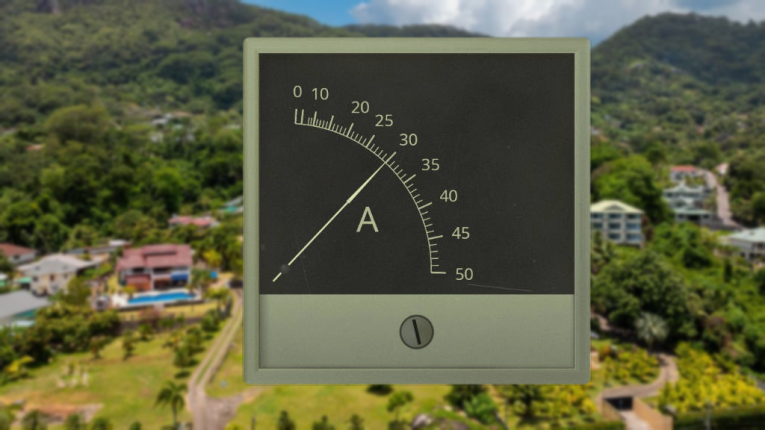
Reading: 30 (A)
